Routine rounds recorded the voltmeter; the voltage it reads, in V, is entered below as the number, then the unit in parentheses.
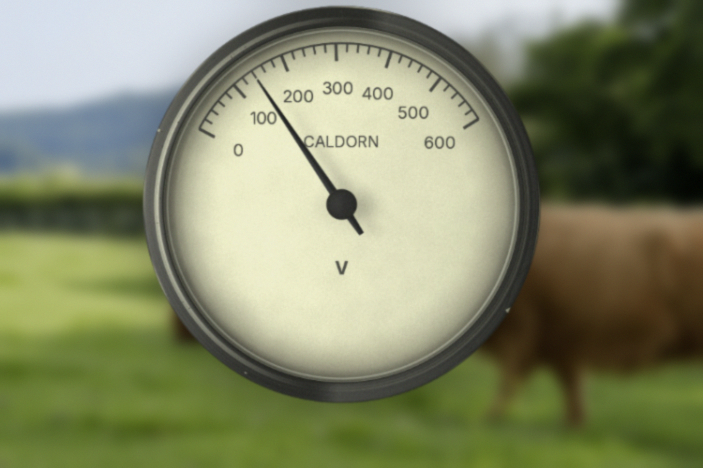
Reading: 140 (V)
